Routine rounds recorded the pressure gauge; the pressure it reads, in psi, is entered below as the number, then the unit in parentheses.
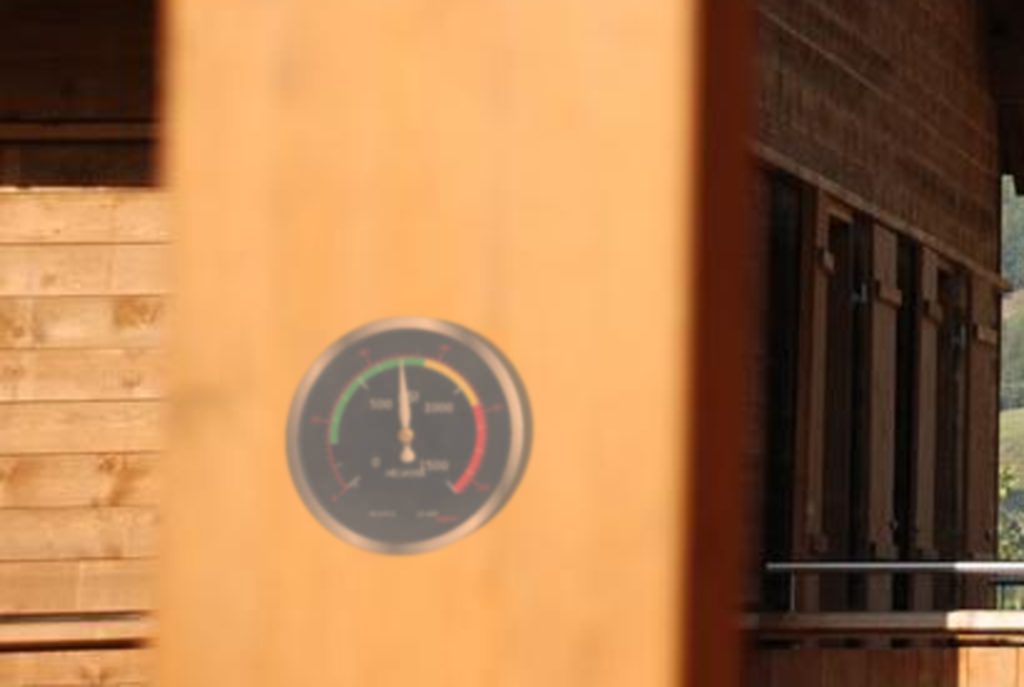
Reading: 700 (psi)
